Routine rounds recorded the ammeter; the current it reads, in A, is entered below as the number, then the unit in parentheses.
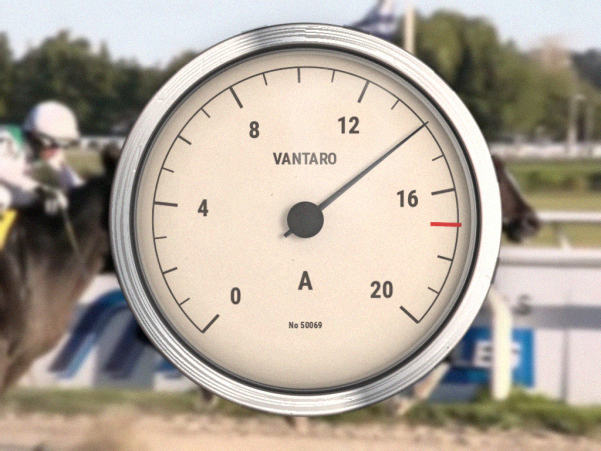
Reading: 14 (A)
